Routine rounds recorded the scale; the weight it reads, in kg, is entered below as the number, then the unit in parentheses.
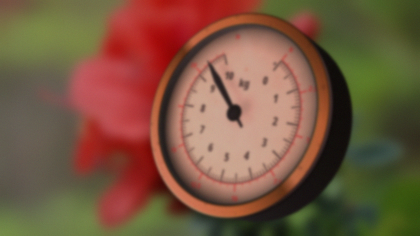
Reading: 9.5 (kg)
